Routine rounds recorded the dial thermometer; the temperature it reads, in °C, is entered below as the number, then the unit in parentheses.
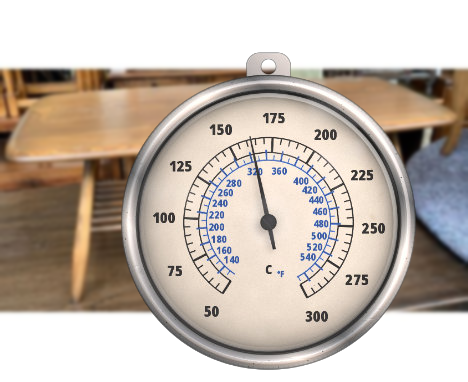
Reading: 162.5 (°C)
